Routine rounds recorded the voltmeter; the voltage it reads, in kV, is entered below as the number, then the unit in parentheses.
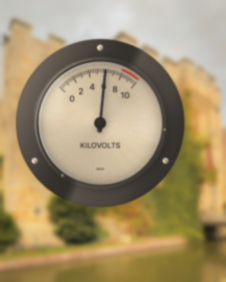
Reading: 6 (kV)
